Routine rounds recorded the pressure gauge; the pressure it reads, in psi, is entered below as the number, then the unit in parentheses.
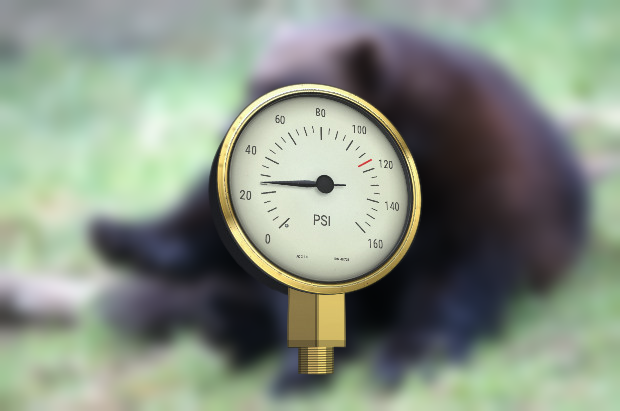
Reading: 25 (psi)
